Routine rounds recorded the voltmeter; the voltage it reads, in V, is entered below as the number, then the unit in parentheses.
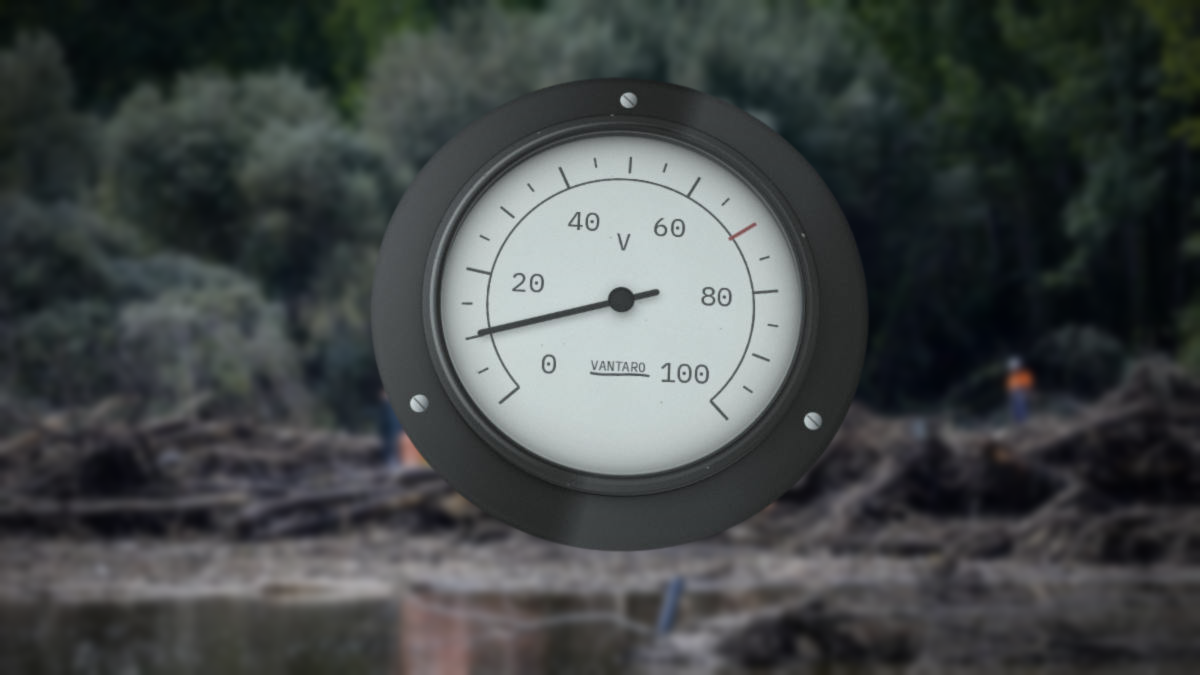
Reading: 10 (V)
